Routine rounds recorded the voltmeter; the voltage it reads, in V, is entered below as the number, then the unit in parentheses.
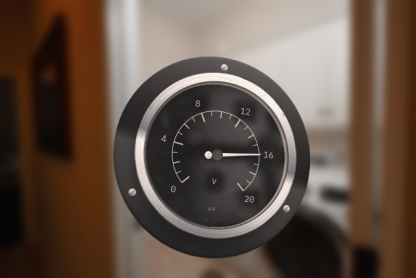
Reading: 16 (V)
